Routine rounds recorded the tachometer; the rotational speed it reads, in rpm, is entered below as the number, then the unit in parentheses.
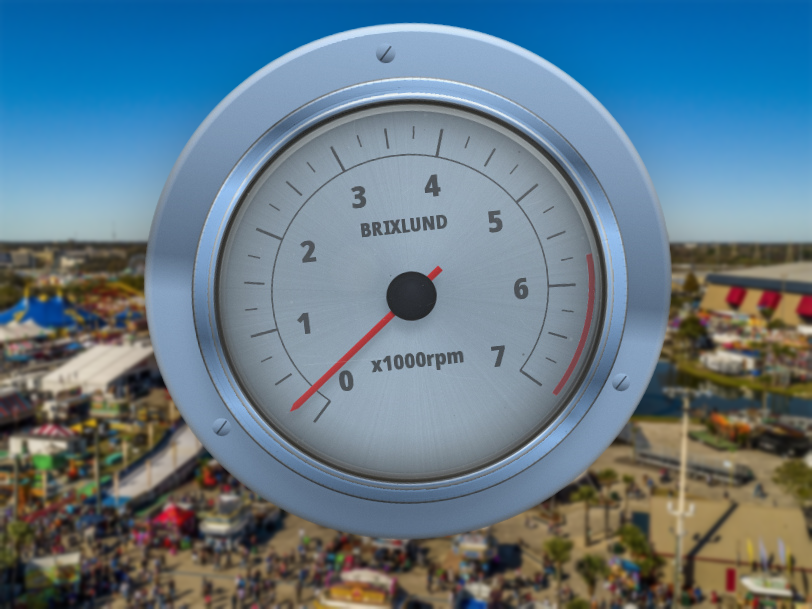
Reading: 250 (rpm)
